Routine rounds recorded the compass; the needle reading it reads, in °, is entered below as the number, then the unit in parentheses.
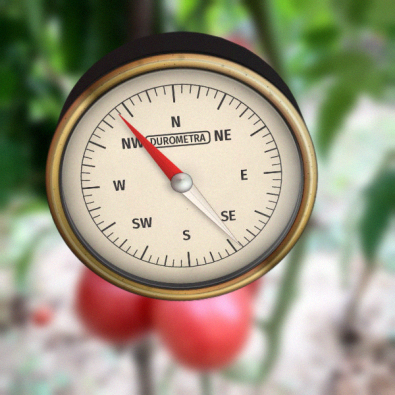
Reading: 325 (°)
